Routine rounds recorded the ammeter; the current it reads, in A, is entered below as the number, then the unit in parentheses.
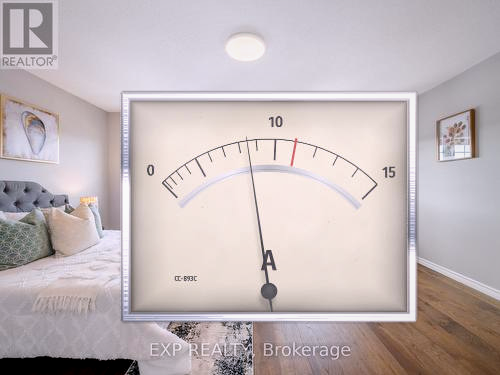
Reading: 8.5 (A)
